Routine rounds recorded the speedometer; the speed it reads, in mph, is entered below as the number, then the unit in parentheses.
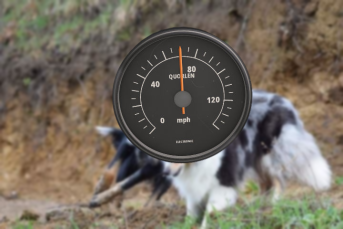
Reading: 70 (mph)
